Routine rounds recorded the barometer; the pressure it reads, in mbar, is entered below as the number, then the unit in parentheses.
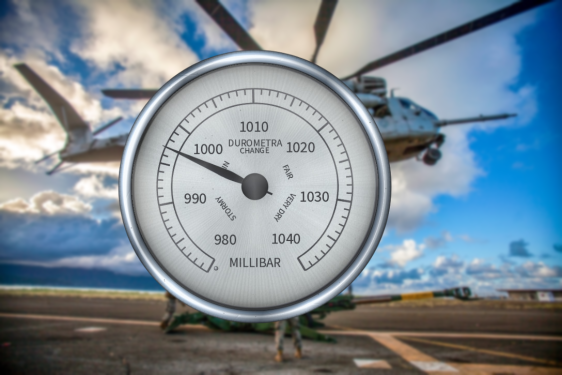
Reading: 997 (mbar)
